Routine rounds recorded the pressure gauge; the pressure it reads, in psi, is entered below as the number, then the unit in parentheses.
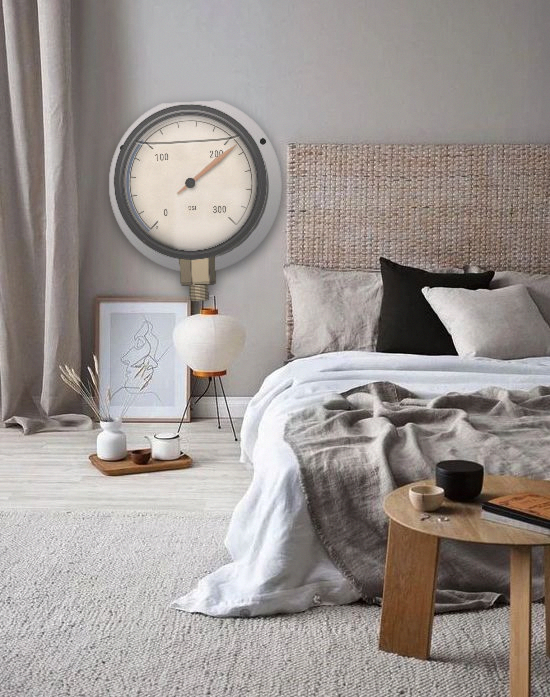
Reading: 210 (psi)
